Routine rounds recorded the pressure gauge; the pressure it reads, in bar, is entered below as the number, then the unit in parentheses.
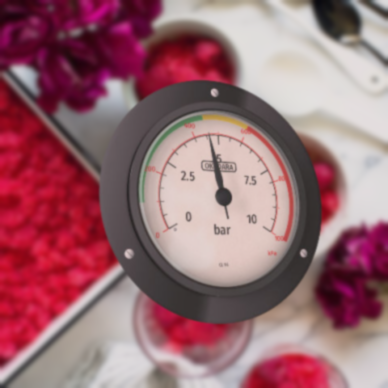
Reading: 4.5 (bar)
